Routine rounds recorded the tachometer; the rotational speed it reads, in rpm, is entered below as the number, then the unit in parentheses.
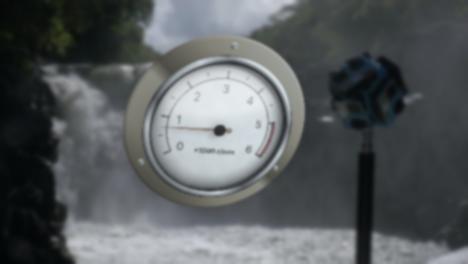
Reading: 750 (rpm)
